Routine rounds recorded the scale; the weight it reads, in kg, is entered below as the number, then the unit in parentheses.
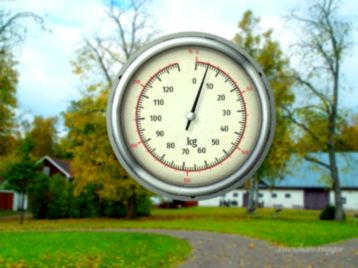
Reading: 5 (kg)
